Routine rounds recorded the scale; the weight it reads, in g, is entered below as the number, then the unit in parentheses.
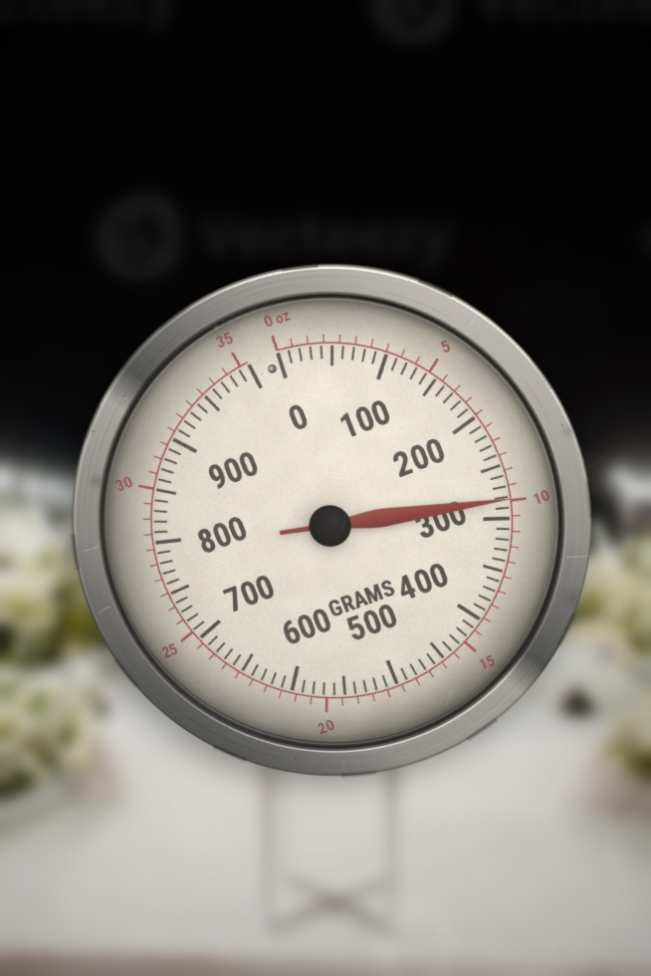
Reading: 280 (g)
